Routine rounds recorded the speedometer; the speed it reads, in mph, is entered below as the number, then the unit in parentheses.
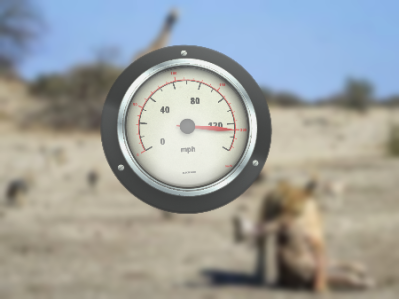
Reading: 125 (mph)
